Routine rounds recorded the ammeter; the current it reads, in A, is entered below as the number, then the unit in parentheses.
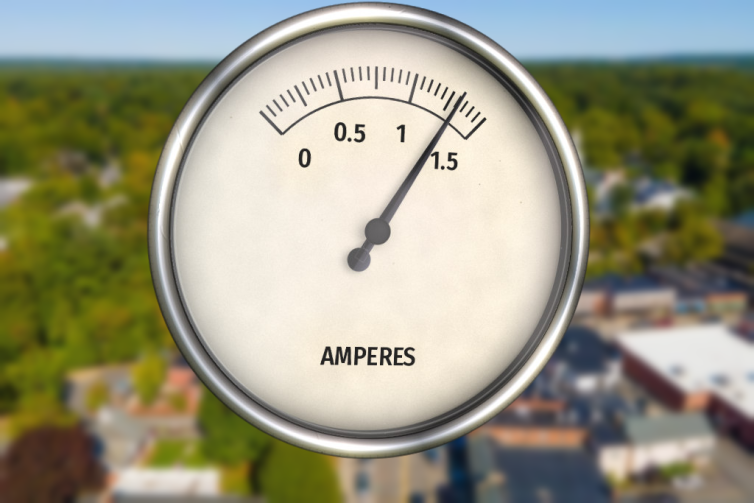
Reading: 1.3 (A)
